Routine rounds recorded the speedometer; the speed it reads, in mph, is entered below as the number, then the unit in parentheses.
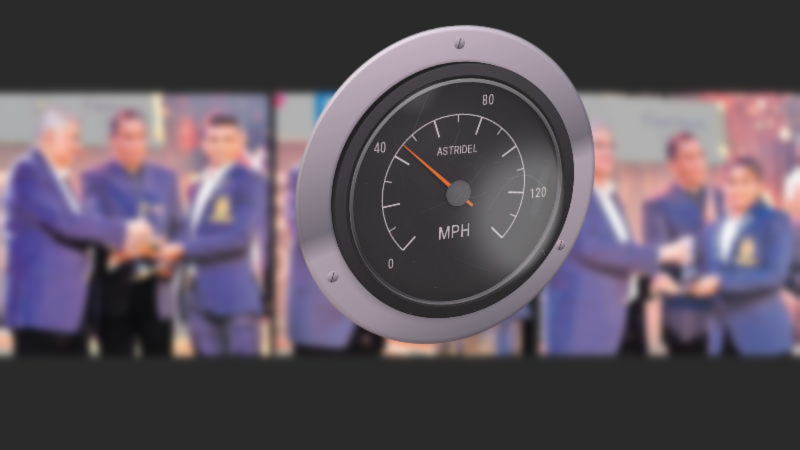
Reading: 45 (mph)
